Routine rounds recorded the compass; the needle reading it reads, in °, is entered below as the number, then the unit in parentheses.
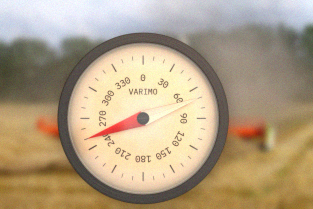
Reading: 250 (°)
